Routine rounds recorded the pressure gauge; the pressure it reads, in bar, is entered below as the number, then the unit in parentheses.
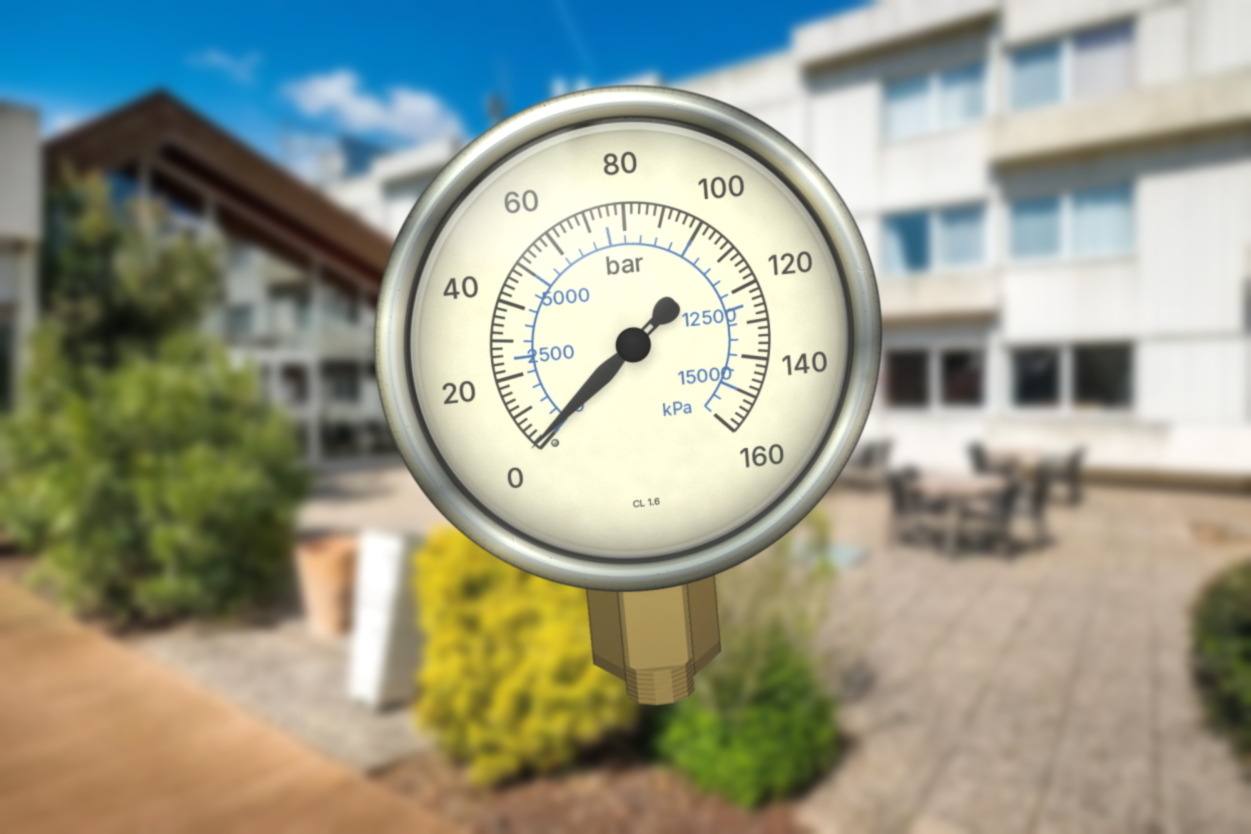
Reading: 2 (bar)
